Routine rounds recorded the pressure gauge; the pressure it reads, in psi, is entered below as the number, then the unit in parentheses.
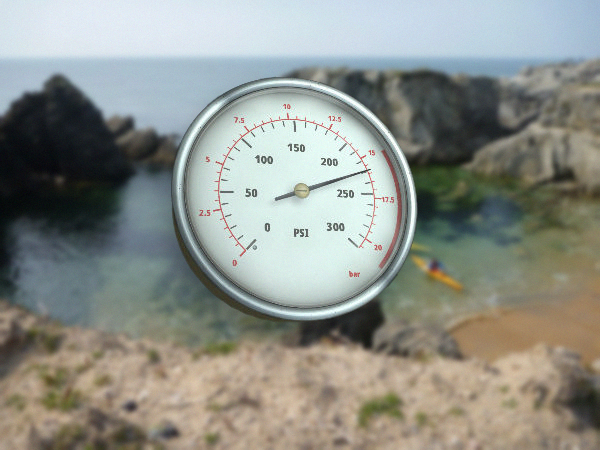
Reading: 230 (psi)
